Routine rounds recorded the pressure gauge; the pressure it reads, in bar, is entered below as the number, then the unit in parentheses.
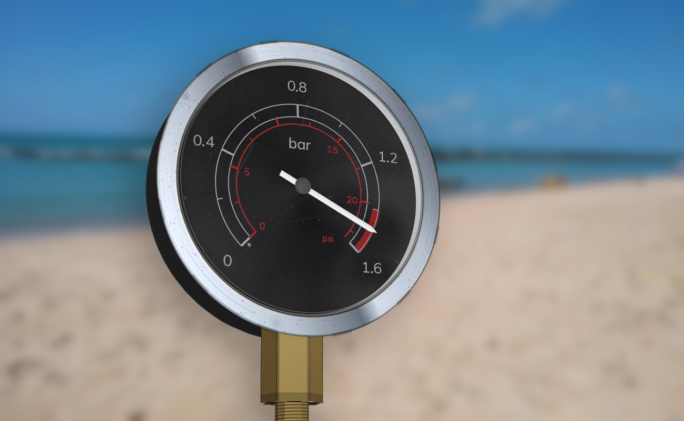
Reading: 1.5 (bar)
